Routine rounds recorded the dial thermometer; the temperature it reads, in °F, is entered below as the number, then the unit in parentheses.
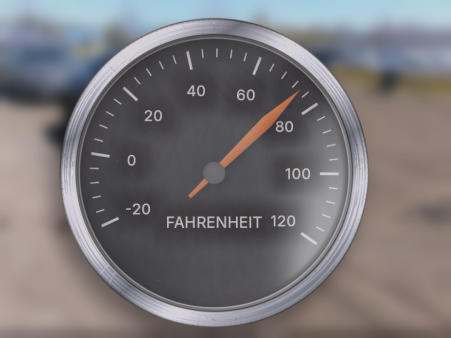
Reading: 74 (°F)
